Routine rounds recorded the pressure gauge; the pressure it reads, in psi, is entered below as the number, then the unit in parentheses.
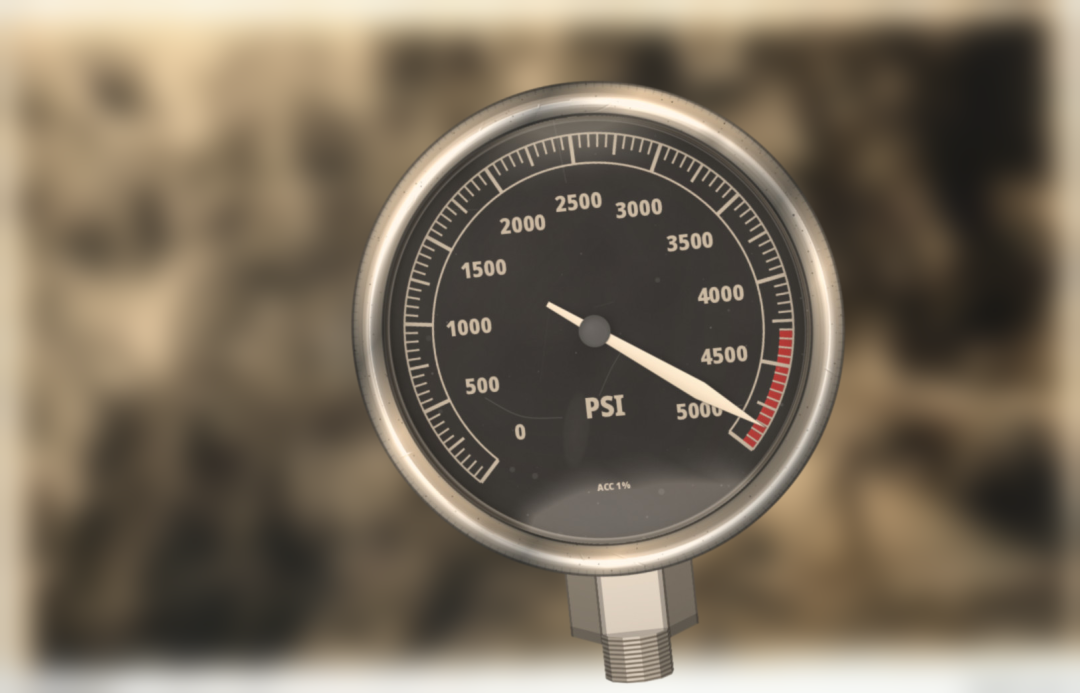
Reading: 4850 (psi)
